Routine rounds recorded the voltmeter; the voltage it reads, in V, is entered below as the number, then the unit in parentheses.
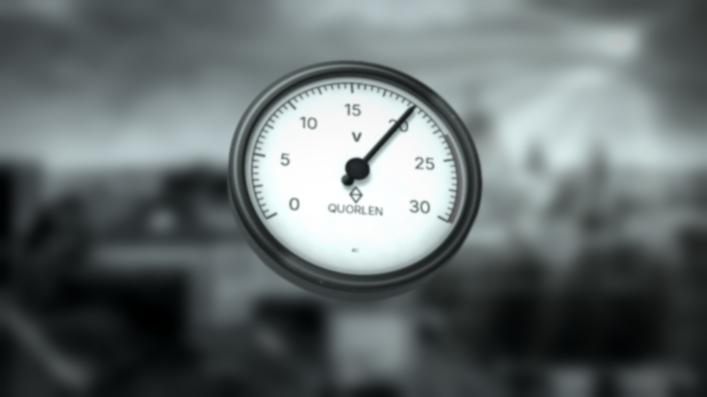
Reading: 20 (V)
